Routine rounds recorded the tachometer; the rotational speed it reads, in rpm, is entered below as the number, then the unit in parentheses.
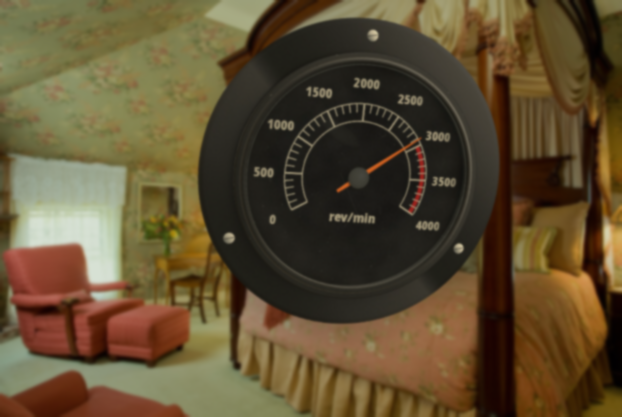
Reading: 2900 (rpm)
